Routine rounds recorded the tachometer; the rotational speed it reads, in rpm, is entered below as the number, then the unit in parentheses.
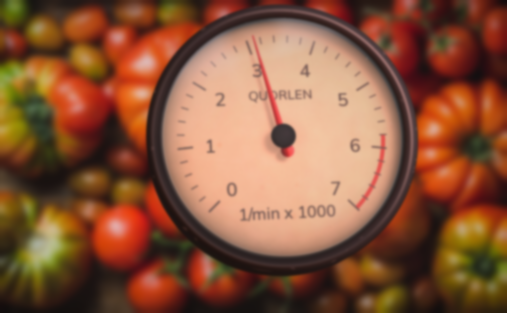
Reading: 3100 (rpm)
